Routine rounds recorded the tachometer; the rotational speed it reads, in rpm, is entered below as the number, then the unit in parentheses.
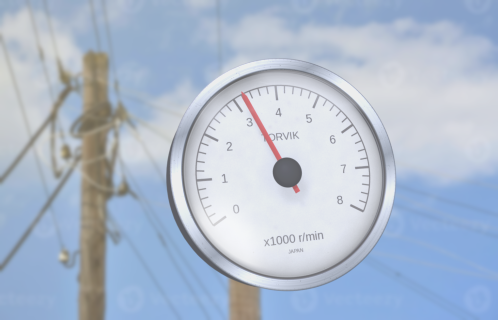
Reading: 3200 (rpm)
